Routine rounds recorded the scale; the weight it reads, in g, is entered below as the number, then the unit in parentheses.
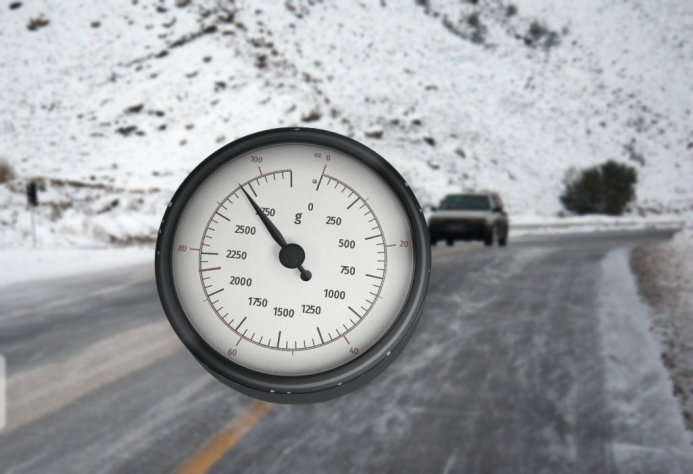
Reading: 2700 (g)
